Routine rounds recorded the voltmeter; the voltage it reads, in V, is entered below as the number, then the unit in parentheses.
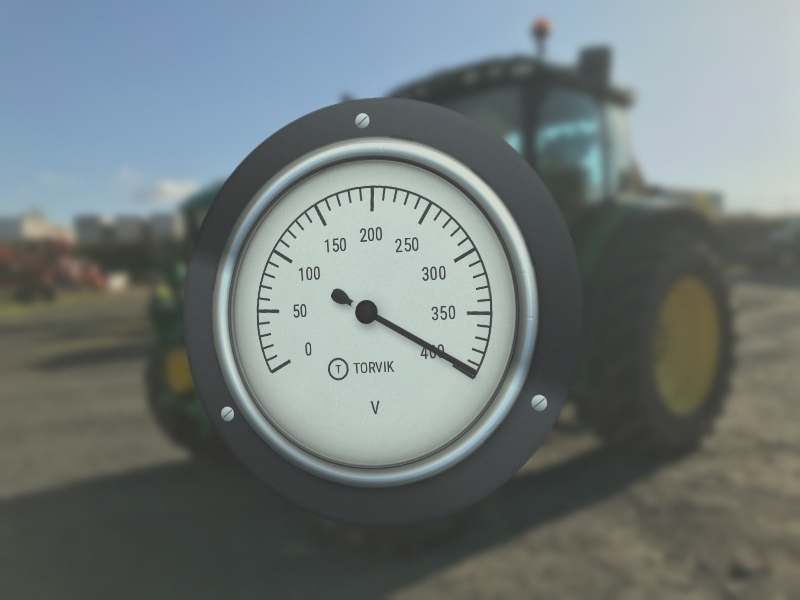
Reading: 395 (V)
